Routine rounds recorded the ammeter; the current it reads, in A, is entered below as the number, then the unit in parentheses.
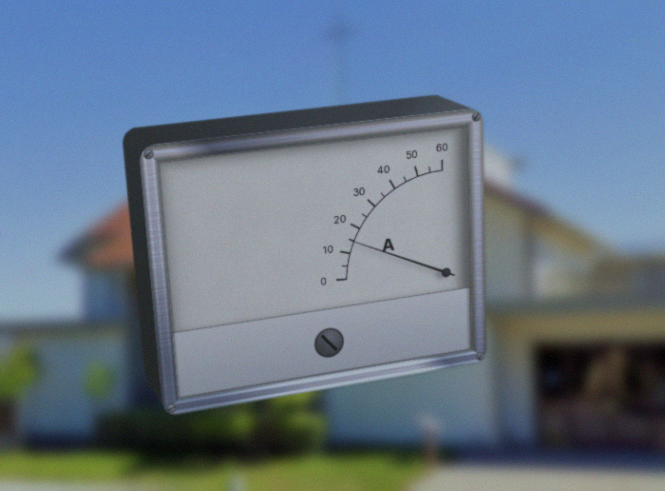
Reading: 15 (A)
